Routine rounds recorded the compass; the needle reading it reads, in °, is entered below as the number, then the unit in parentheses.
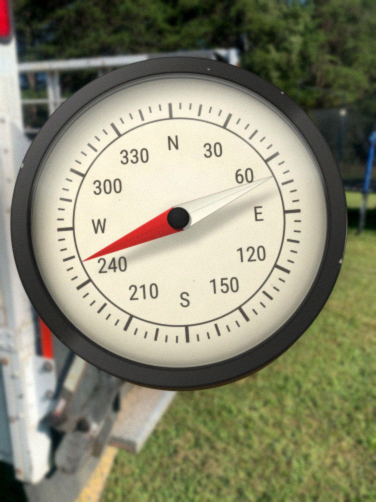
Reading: 250 (°)
